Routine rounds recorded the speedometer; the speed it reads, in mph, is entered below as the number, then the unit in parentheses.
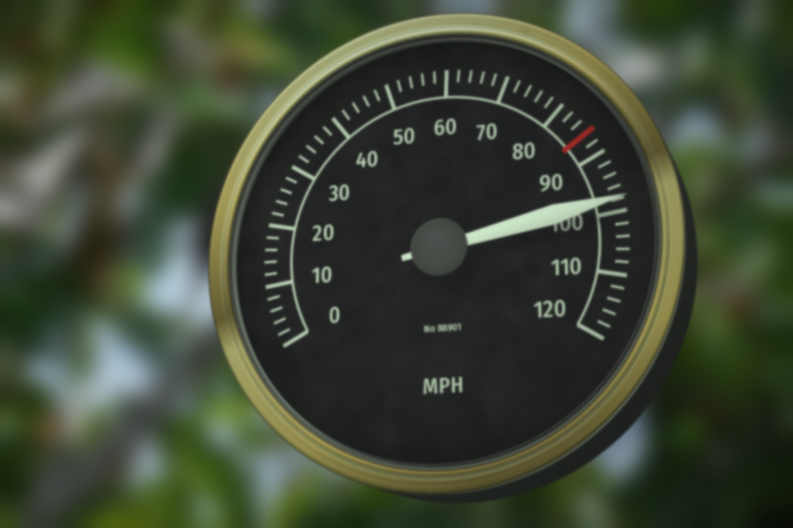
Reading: 98 (mph)
